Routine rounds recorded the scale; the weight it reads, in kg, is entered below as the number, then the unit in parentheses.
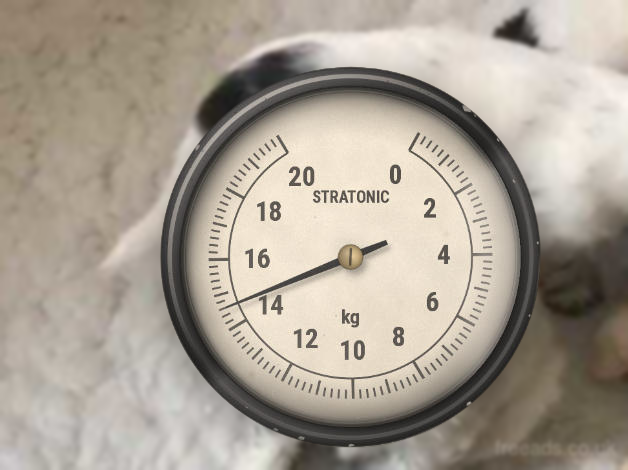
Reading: 14.6 (kg)
